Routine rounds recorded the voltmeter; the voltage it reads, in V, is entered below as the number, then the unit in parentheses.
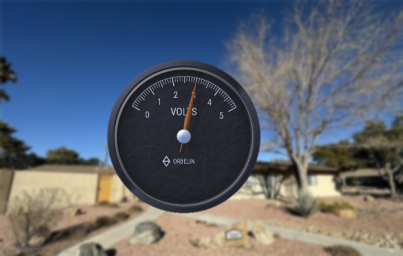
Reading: 3 (V)
